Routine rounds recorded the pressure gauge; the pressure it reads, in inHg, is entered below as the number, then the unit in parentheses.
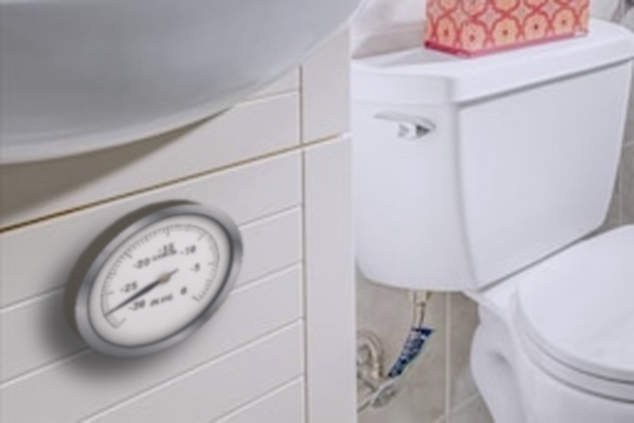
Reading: -27.5 (inHg)
